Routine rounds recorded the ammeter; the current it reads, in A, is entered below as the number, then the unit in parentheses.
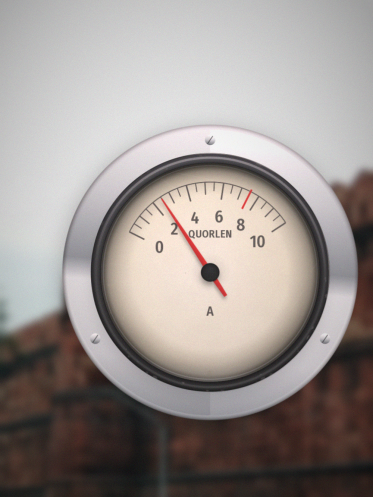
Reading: 2.5 (A)
